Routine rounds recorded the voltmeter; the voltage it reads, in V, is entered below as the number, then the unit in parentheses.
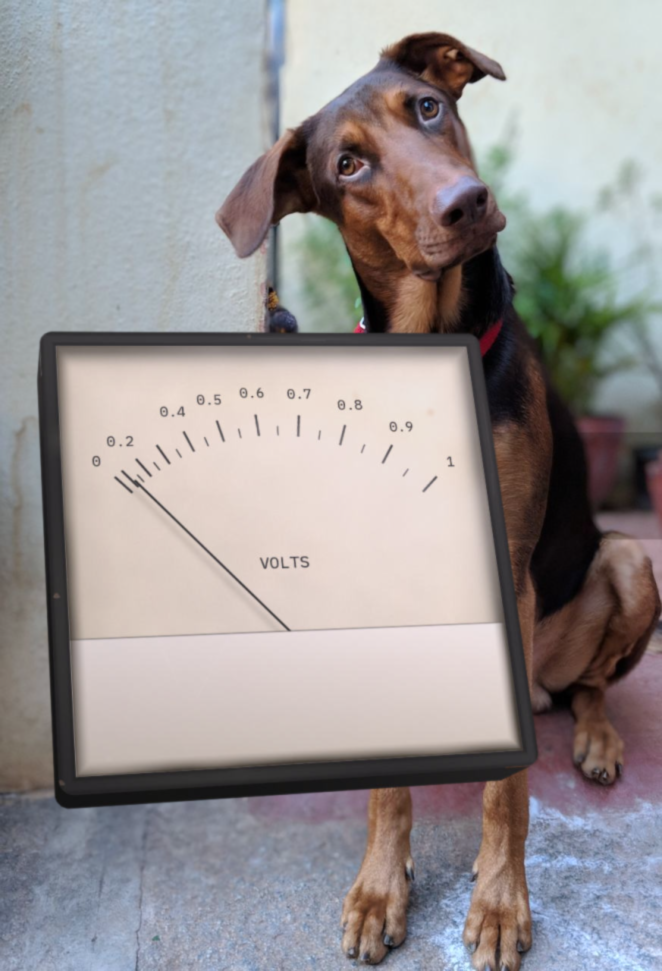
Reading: 0.1 (V)
